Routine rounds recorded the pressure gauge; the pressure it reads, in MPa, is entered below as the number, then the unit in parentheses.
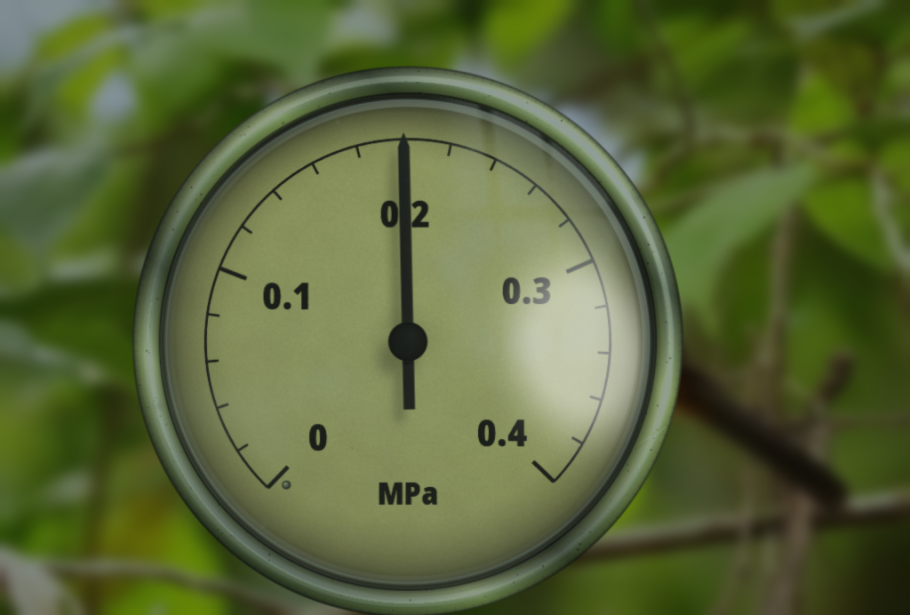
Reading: 0.2 (MPa)
